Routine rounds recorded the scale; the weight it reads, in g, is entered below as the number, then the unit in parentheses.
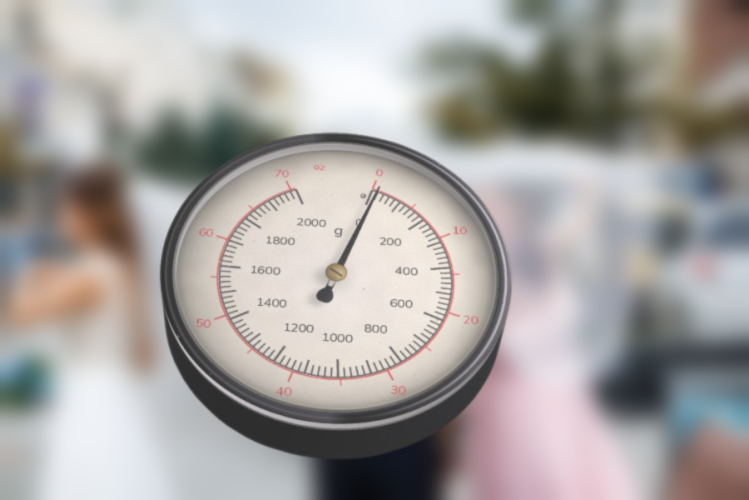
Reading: 20 (g)
